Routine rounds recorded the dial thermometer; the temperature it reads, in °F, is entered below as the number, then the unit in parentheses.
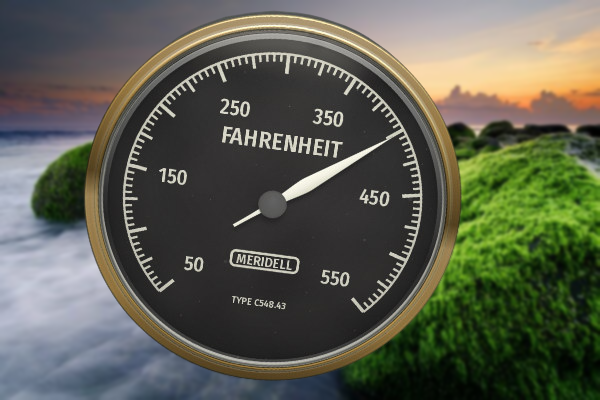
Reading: 400 (°F)
